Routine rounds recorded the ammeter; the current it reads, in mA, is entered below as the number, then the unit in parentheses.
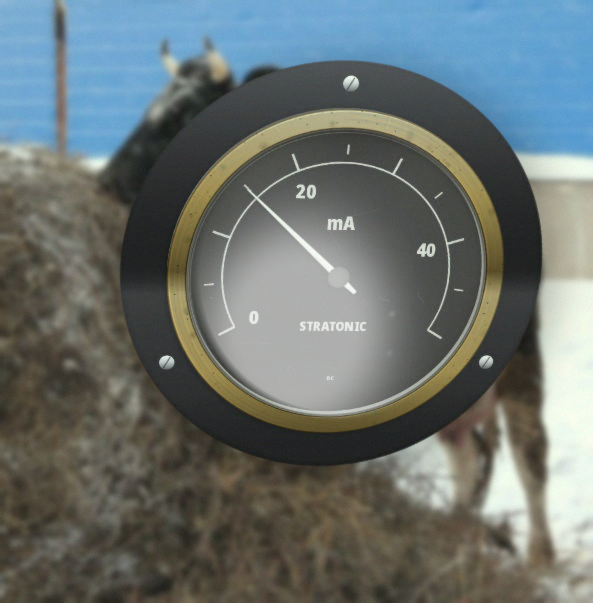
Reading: 15 (mA)
